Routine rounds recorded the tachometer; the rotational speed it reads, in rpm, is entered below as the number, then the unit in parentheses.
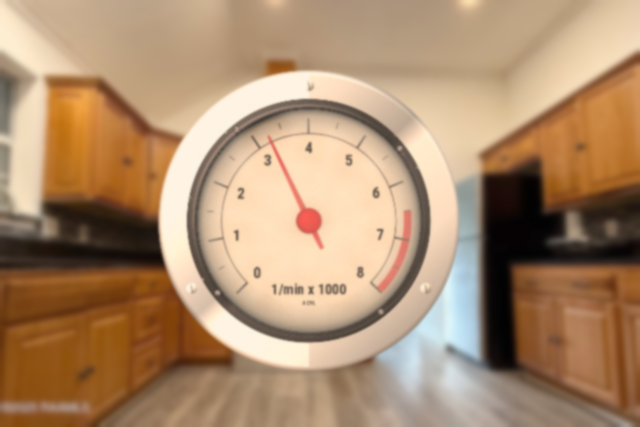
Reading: 3250 (rpm)
